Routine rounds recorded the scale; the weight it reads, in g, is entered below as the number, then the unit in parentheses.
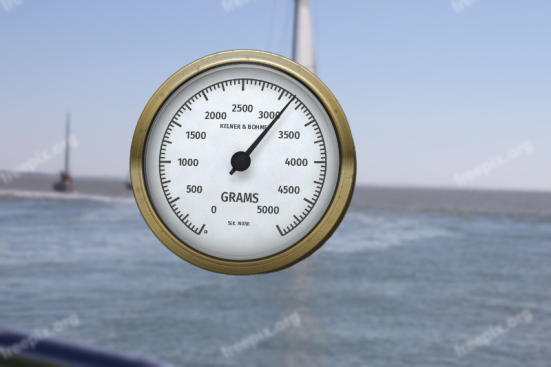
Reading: 3150 (g)
